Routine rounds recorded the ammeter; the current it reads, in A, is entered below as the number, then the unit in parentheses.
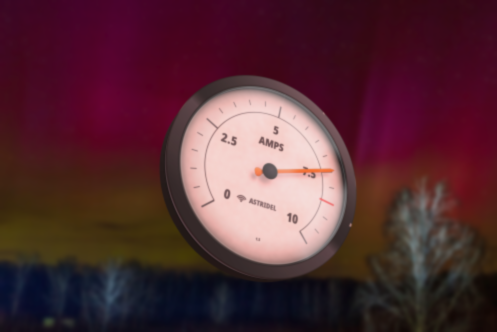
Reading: 7.5 (A)
